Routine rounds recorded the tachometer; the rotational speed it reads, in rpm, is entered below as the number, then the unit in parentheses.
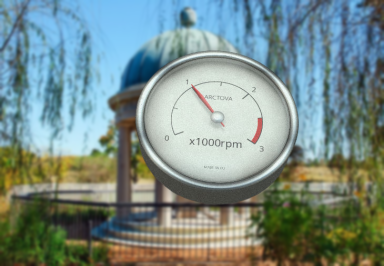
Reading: 1000 (rpm)
